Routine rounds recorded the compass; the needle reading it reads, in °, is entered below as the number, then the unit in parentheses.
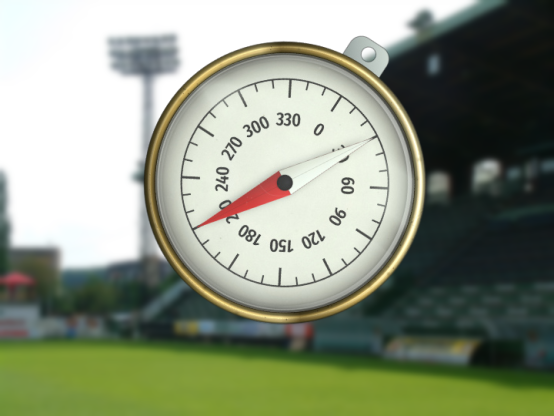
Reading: 210 (°)
